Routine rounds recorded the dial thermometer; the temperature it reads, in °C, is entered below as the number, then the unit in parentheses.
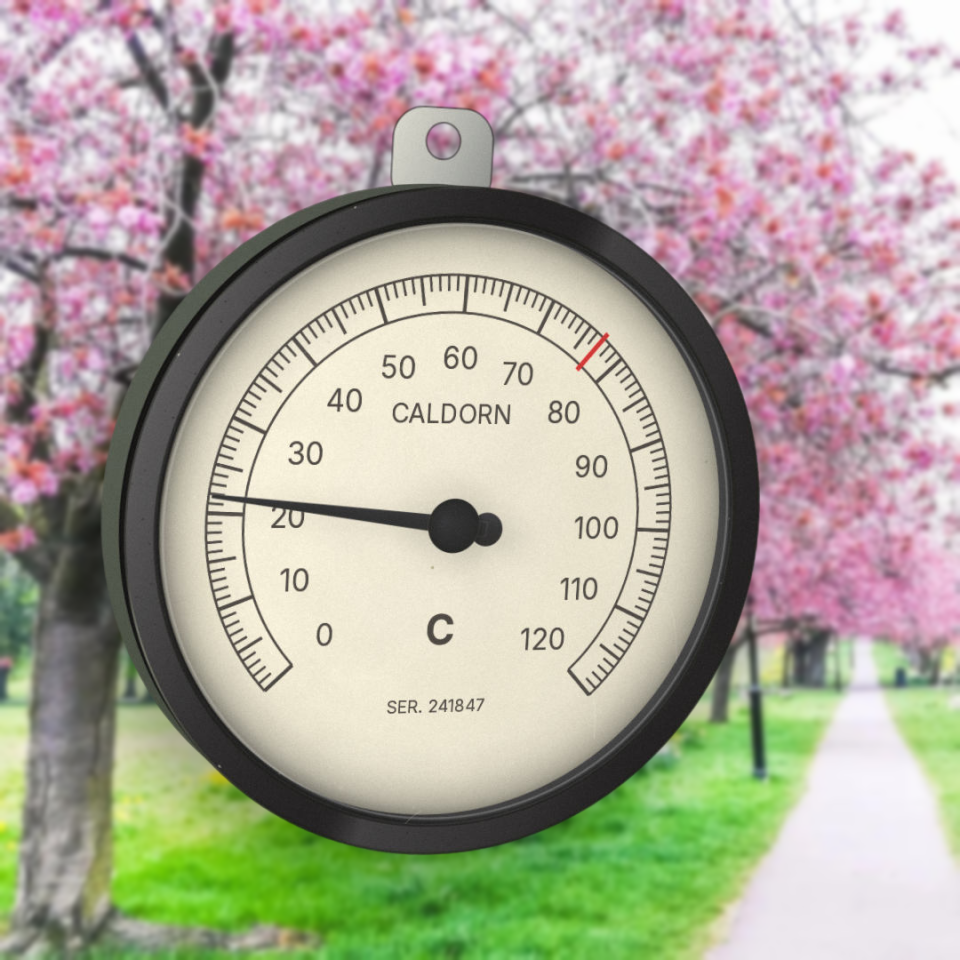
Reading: 22 (°C)
